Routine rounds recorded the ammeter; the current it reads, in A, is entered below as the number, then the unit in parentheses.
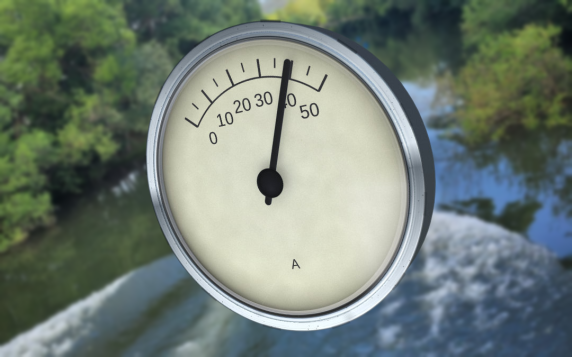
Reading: 40 (A)
